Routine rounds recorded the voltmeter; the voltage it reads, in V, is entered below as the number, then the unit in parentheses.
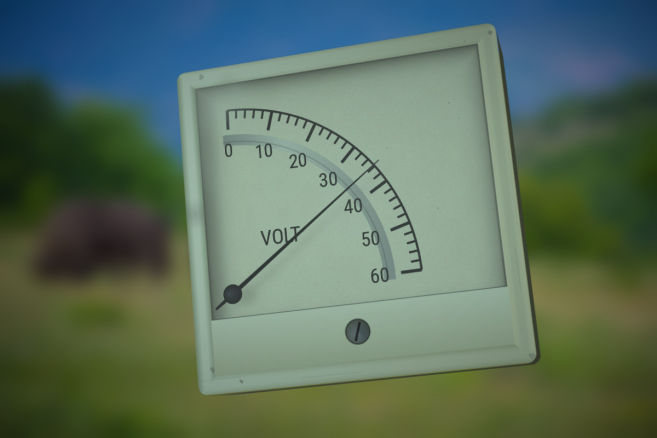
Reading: 36 (V)
